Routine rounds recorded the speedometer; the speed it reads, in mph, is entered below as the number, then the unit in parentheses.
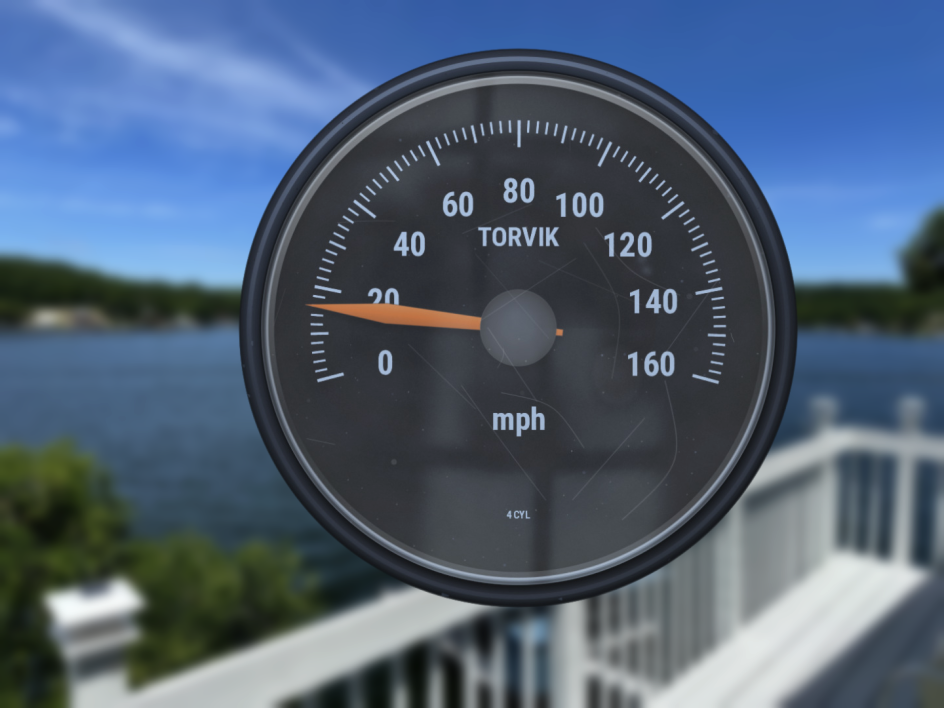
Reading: 16 (mph)
